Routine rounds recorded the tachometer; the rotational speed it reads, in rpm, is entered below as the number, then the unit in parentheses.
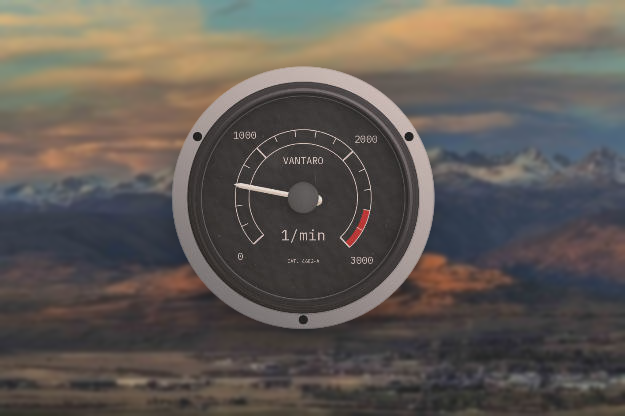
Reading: 600 (rpm)
